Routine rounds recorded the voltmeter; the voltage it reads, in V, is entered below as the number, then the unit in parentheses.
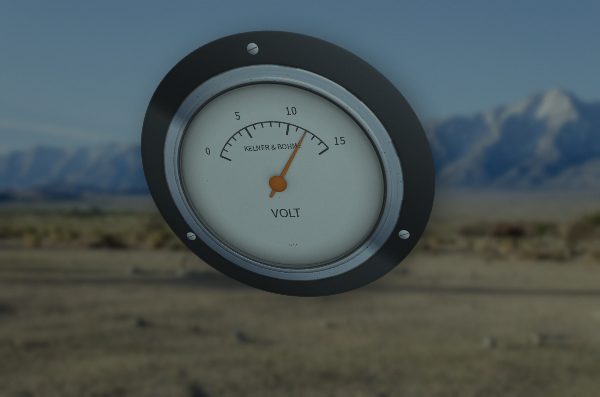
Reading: 12 (V)
